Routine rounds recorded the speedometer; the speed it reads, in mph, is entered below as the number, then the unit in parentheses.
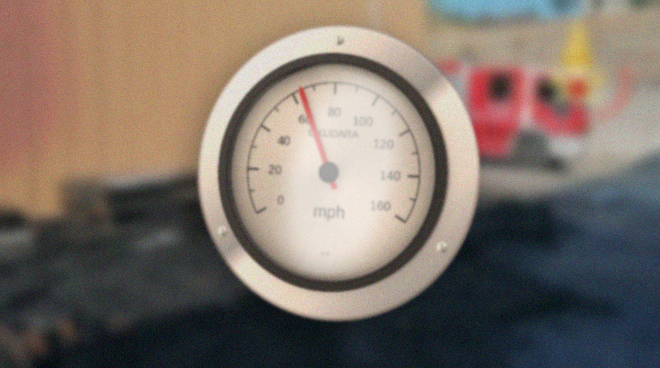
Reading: 65 (mph)
